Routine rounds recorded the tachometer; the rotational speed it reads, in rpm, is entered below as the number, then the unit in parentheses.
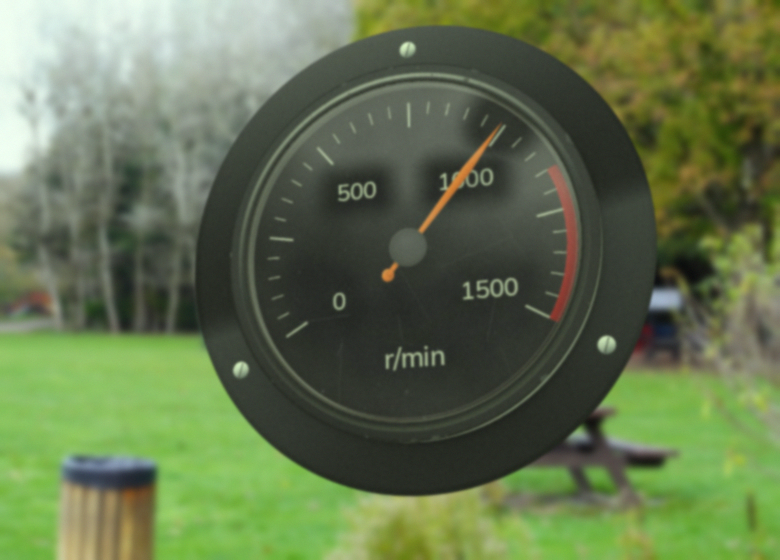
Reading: 1000 (rpm)
